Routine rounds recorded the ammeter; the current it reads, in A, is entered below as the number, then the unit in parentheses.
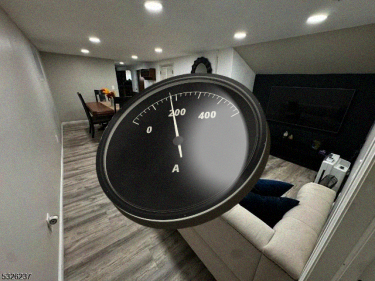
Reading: 180 (A)
